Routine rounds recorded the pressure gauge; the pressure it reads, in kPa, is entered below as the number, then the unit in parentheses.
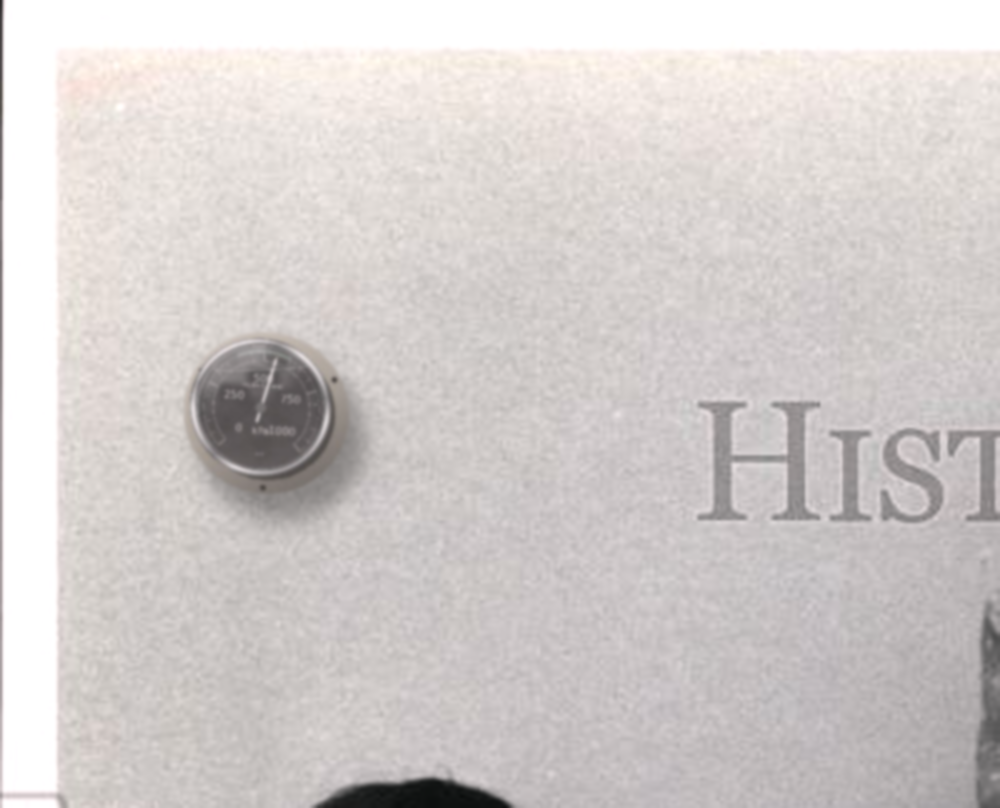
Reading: 550 (kPa)
